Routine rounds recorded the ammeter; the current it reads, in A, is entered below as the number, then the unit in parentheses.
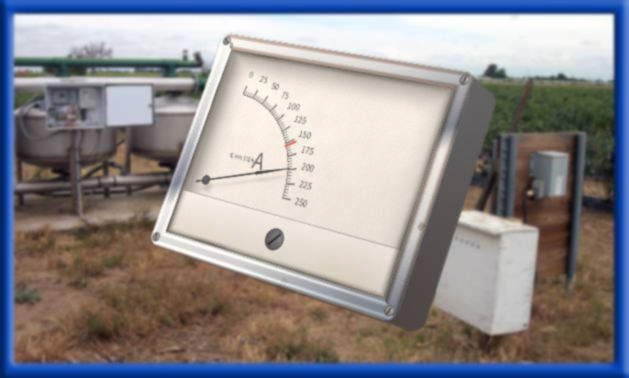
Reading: 200 (A)
